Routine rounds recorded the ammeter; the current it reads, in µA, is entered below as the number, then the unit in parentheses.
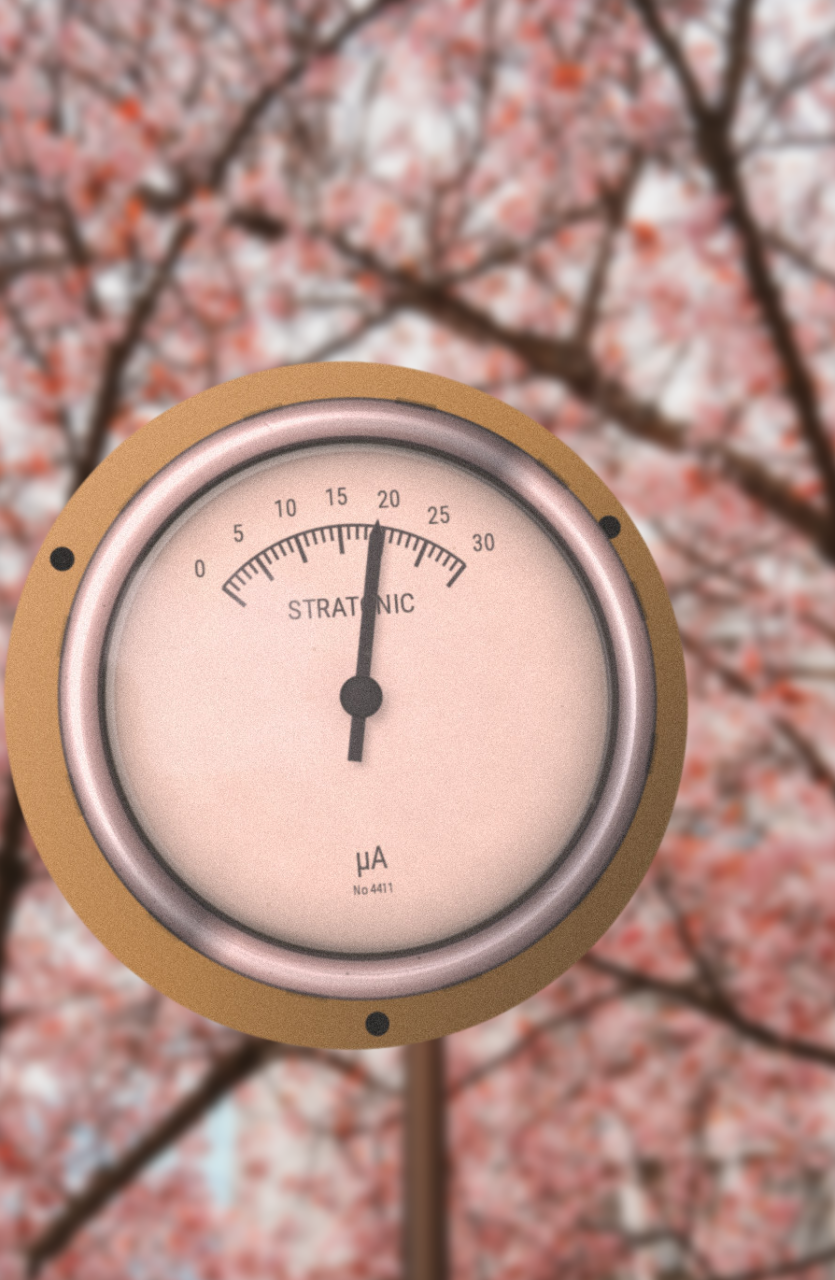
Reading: 19 (µA)
